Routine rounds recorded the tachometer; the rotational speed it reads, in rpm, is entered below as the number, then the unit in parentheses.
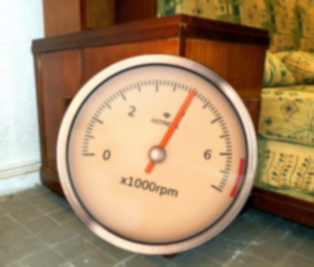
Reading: 4000 (rpm)
